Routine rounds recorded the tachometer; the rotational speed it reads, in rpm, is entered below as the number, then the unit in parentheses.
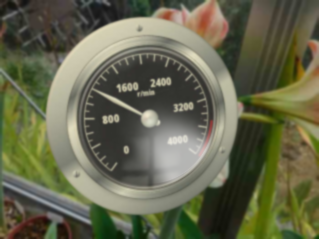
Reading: 1200 (rpm)
